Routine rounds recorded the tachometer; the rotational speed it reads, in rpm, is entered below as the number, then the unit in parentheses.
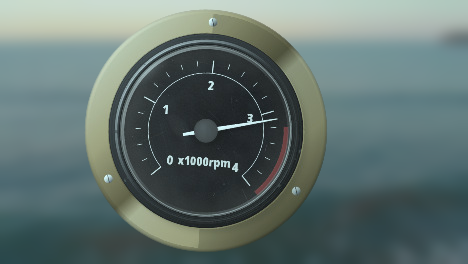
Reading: 3100 (rpm)
